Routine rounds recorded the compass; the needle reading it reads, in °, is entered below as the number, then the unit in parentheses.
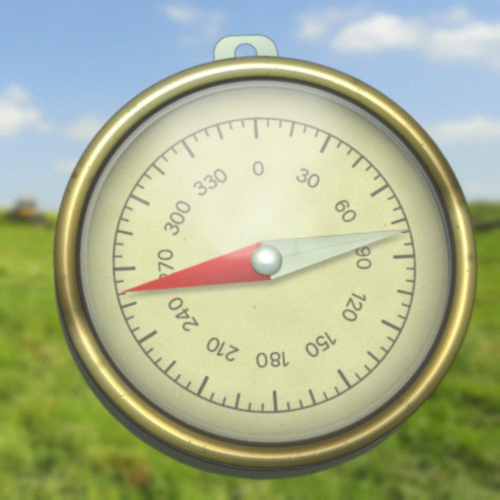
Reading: 260 (°)
